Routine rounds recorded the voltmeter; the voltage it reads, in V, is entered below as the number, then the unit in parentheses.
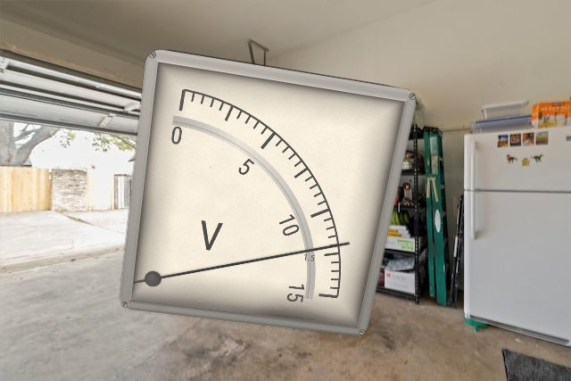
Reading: 12 (V)
